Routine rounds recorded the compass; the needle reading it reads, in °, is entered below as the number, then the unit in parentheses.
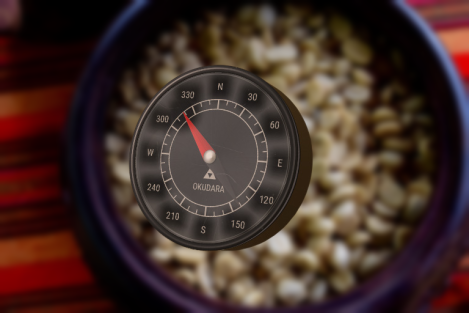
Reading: 320 (°)
